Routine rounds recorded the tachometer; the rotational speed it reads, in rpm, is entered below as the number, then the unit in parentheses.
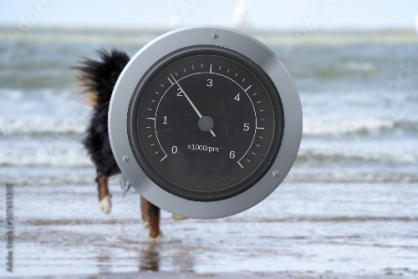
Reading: 2100 (rpm)
